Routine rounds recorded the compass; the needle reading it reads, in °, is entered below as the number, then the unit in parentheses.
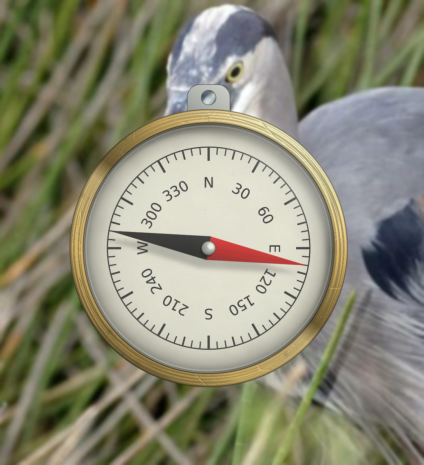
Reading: 100 (°)
